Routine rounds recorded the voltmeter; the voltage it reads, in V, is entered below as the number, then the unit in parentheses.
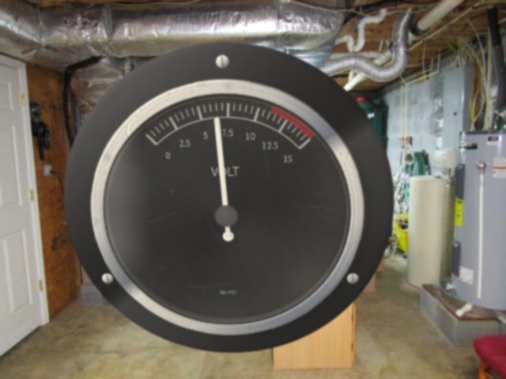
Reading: 6.5 (V)
